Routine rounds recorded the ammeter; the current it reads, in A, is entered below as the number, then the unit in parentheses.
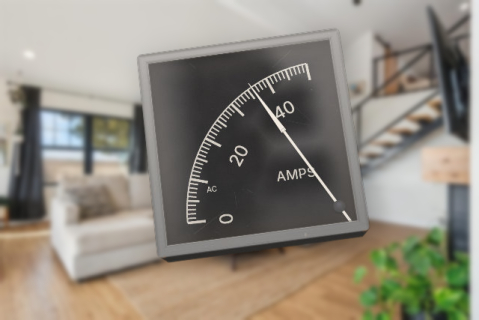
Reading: 36 (A)
